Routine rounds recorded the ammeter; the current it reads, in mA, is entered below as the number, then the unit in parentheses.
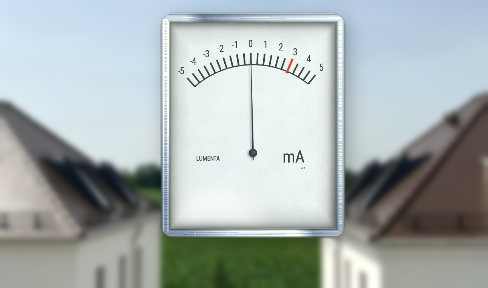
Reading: 0 (mA)
